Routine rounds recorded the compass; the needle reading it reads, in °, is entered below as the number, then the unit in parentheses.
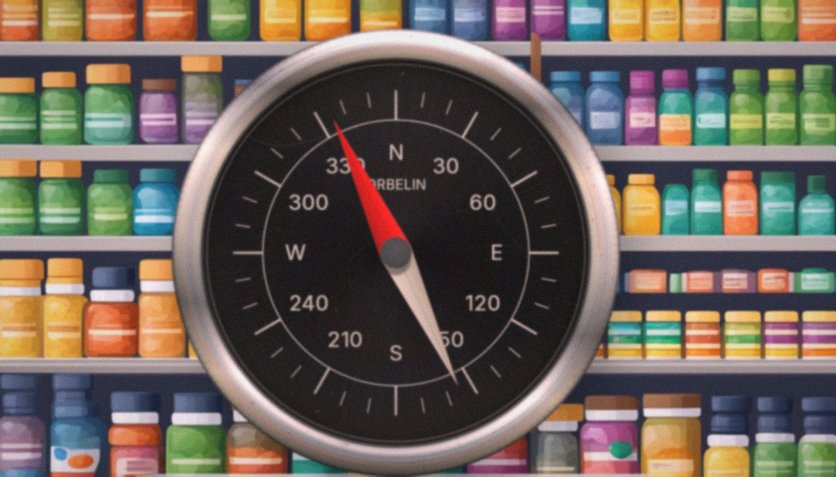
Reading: 335 (°)
